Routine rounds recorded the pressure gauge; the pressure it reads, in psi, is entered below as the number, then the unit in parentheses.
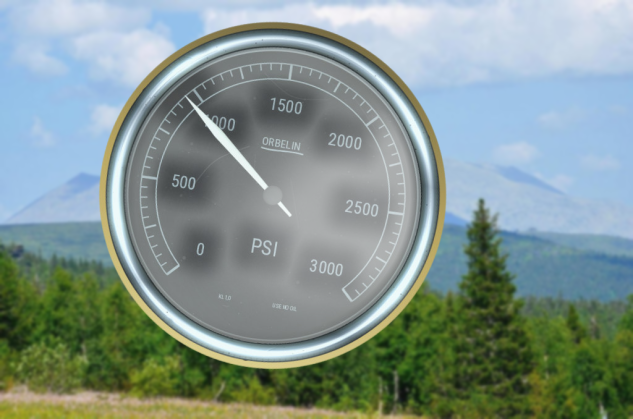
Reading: 950 (psi)
